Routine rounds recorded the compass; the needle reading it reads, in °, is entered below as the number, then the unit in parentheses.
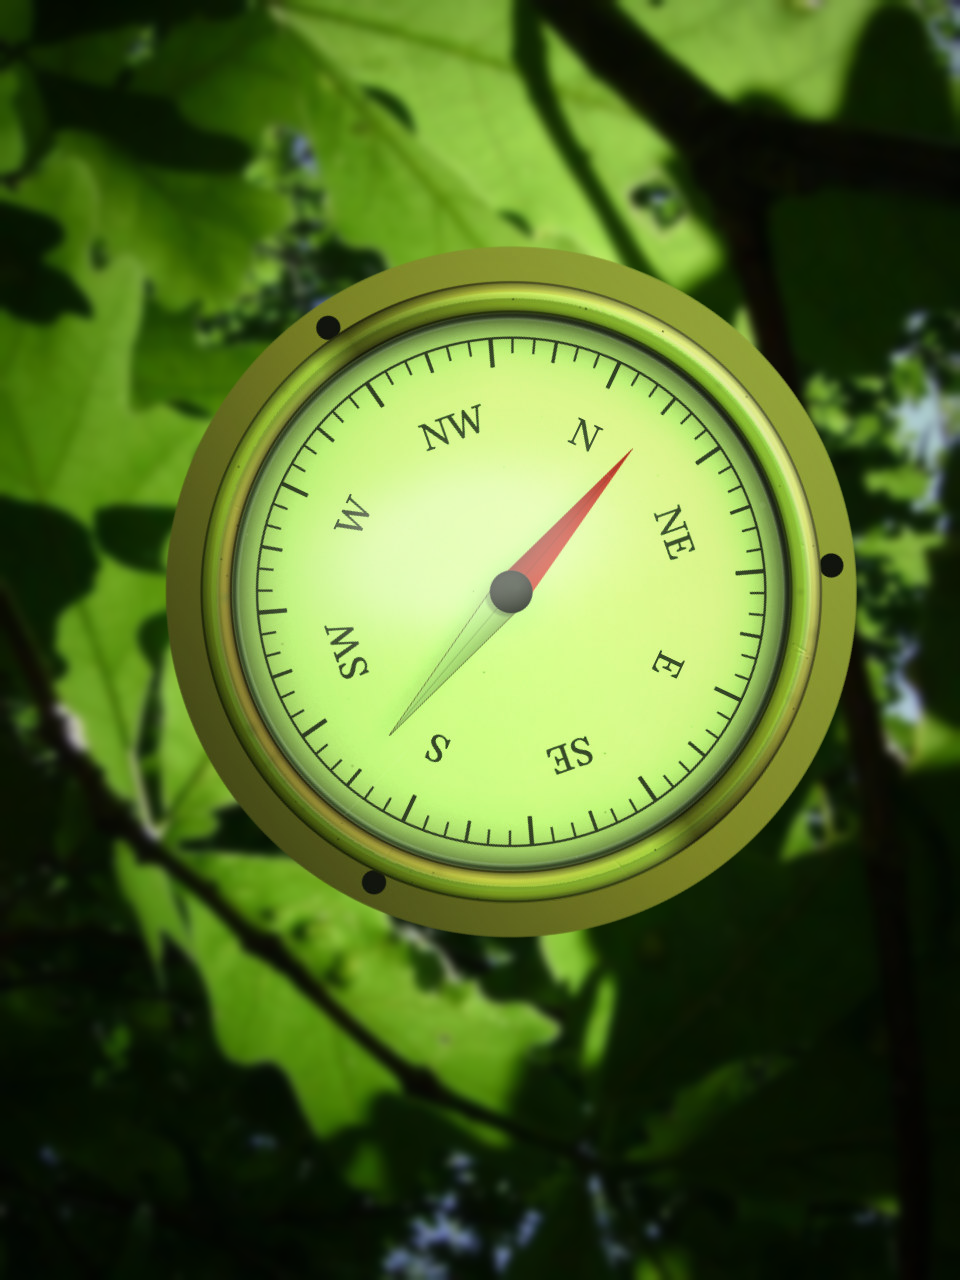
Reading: 15 (°)
